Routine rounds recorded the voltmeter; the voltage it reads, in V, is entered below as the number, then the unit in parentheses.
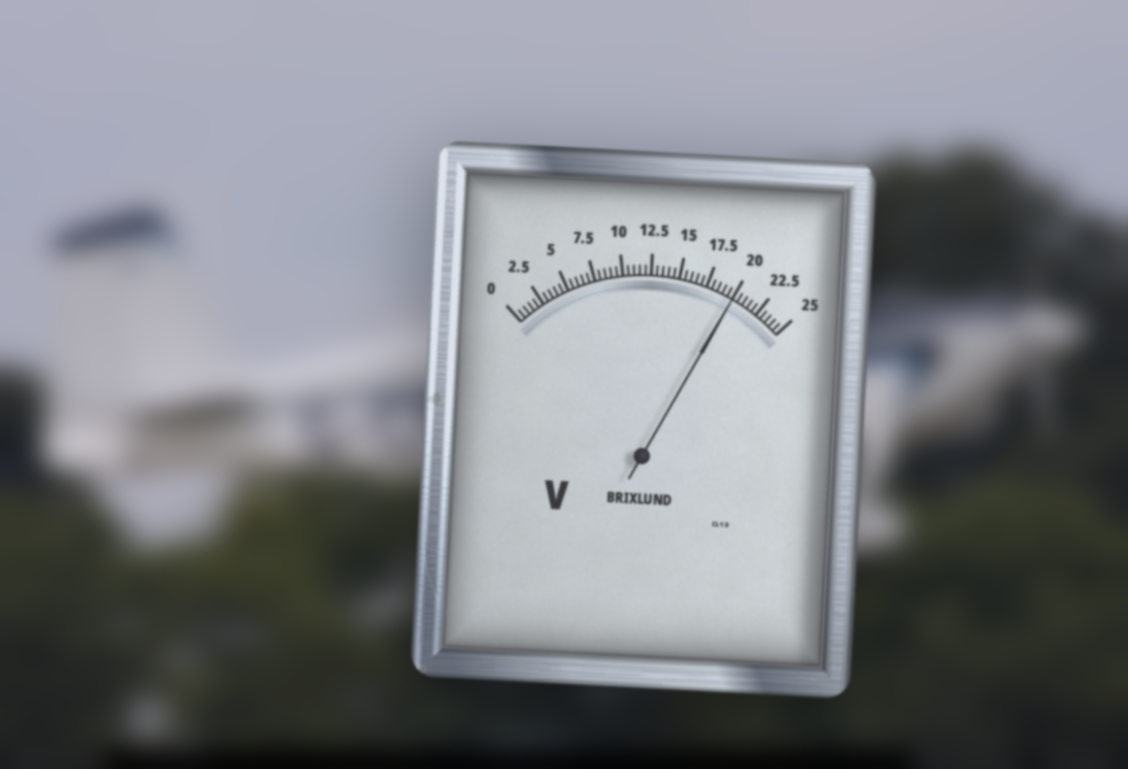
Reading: 20 (V)
